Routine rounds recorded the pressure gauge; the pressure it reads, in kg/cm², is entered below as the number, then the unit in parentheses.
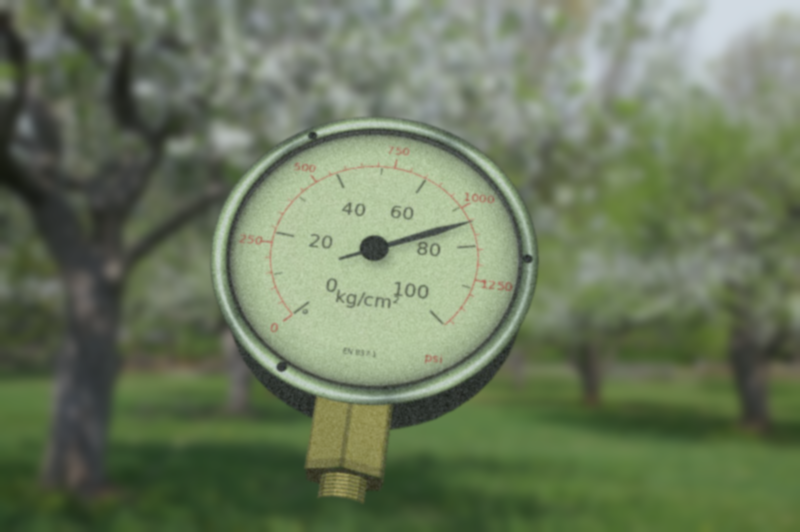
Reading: 75 (kg/cm²)
